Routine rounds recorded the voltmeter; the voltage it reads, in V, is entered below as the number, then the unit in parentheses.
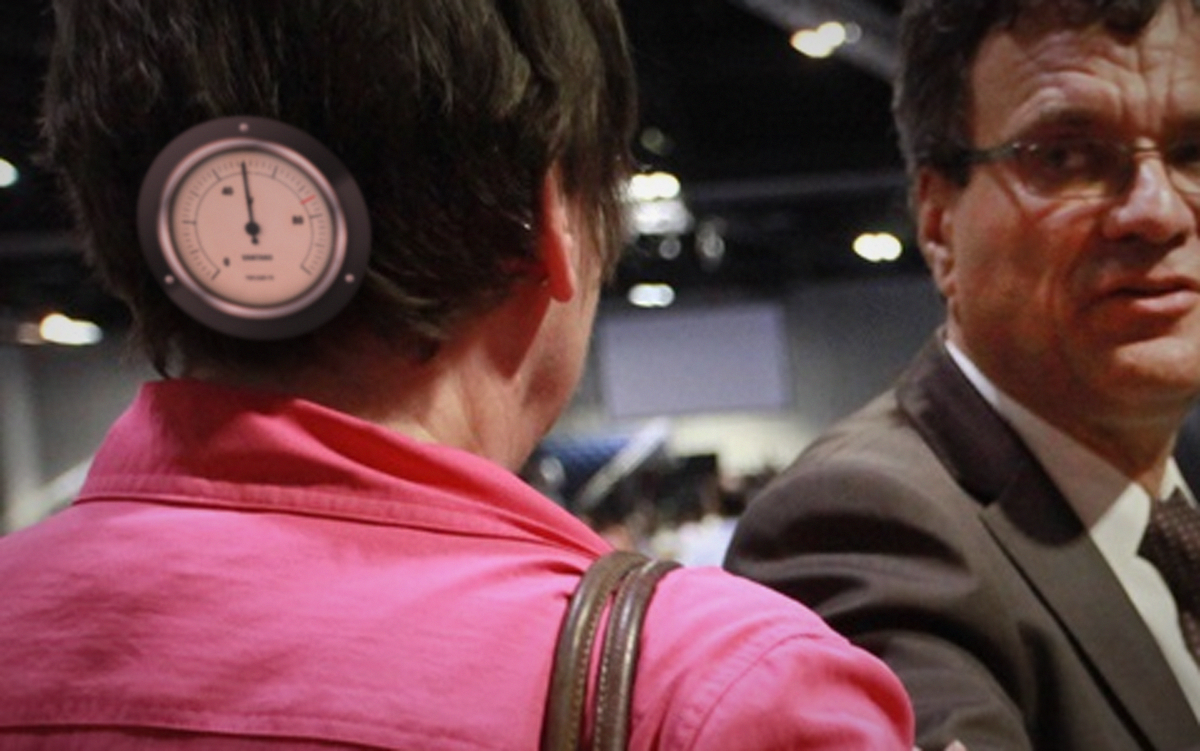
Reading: 50 (V)
